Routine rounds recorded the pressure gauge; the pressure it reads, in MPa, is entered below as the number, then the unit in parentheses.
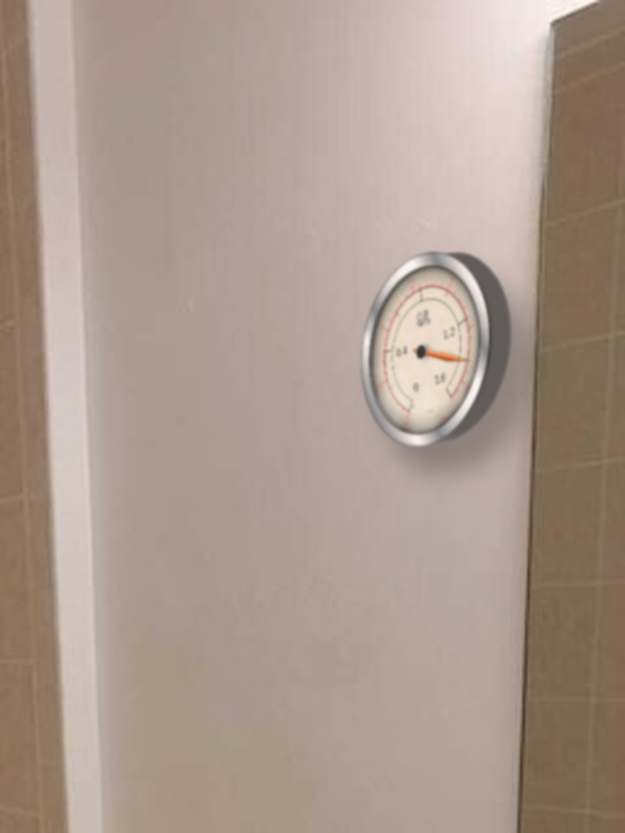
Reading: 1.4 (MPa)
